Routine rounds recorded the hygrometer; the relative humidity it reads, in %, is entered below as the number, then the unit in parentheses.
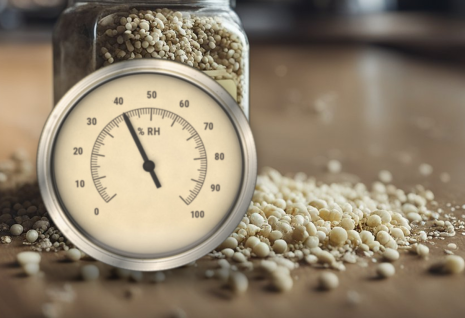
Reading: 40 (%)
